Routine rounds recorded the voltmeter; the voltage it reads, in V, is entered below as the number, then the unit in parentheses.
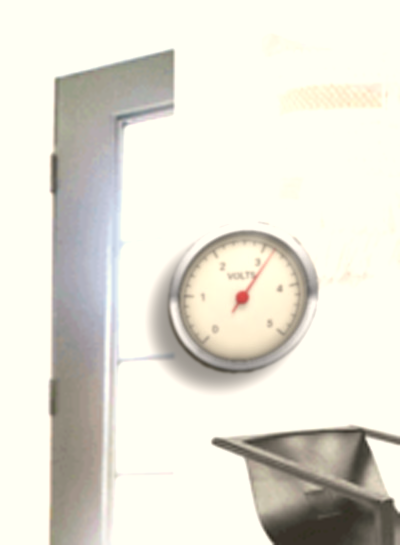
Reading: 3.2 (V)
